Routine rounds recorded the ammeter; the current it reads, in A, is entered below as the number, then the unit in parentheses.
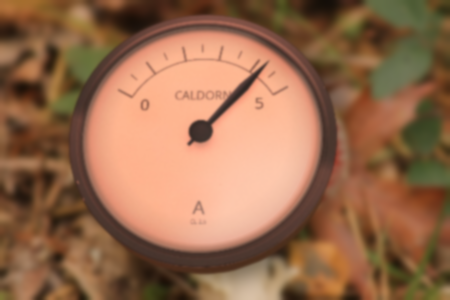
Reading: 4.25 (A)
